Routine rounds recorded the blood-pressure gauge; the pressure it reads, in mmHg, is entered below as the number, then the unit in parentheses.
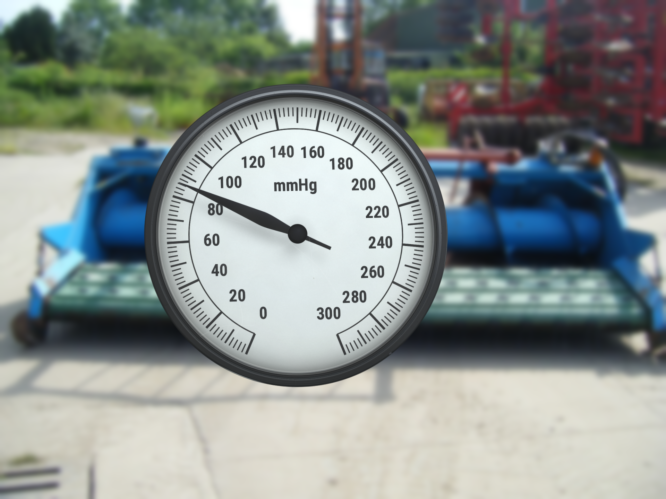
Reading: 86 (mmHg)
